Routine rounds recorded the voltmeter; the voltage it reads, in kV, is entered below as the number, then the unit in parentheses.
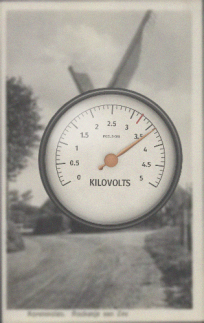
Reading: 3.6 (kV)
